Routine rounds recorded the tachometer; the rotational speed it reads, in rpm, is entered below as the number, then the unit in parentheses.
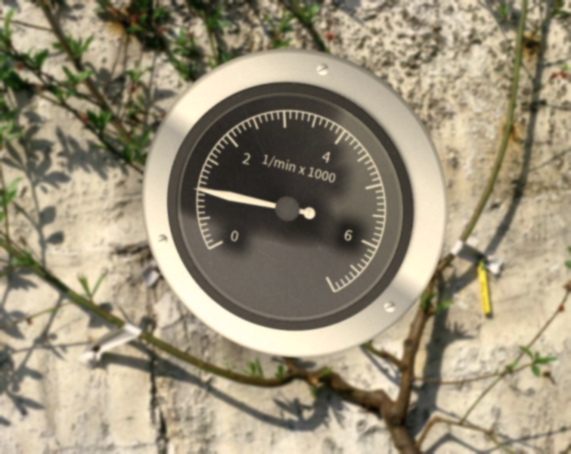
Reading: 1000 (rpm)
